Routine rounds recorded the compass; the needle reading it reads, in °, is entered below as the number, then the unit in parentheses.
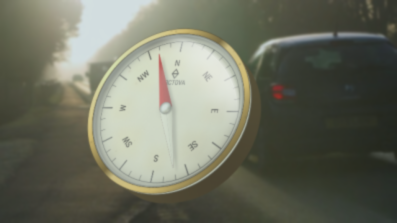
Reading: 340 (°)
